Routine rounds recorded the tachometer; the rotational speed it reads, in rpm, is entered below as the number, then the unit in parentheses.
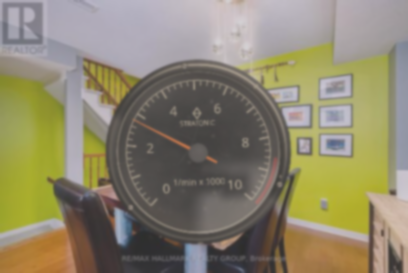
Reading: 2800 (rpm)
